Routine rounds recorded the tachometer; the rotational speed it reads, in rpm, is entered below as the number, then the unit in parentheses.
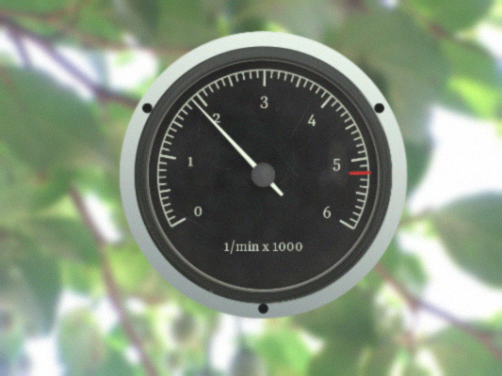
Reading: 1900 (rpm)
